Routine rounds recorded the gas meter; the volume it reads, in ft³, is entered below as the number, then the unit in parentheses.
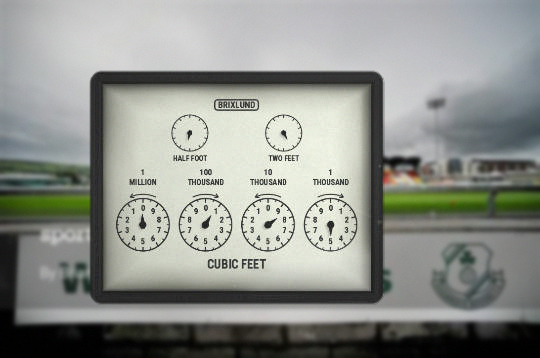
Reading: 8500 (ft³)
